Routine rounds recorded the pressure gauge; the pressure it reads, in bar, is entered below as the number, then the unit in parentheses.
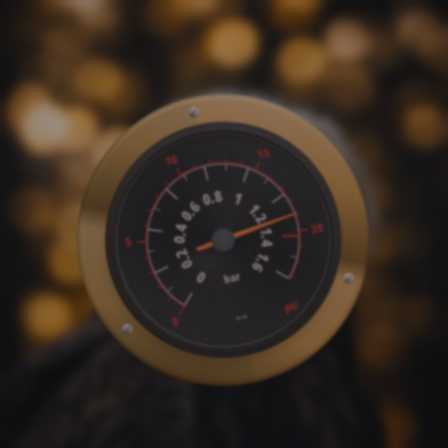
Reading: 1.3 (bar)
